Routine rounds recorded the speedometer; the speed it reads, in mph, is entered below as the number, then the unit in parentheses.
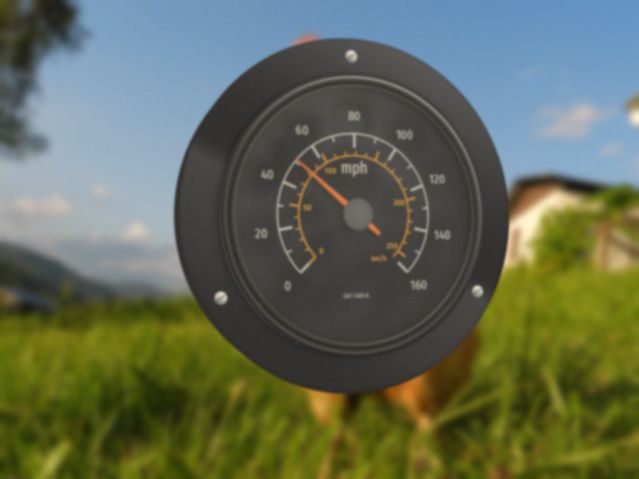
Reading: 50 (mph)
